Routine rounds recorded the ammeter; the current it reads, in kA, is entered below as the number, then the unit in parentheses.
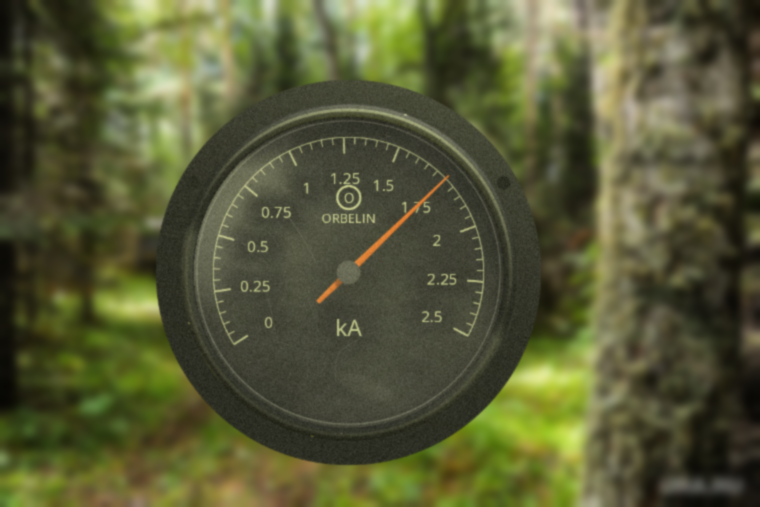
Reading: 1.75 (kA)
